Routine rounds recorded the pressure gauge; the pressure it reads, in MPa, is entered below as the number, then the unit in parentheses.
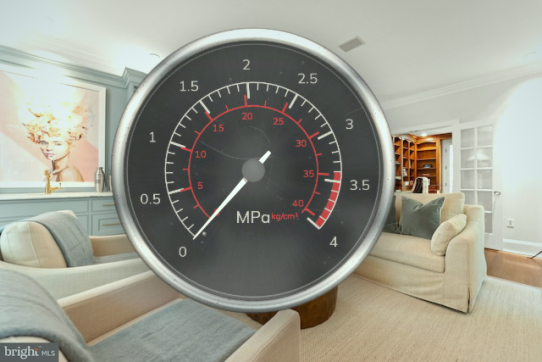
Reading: 0 (MPa)
